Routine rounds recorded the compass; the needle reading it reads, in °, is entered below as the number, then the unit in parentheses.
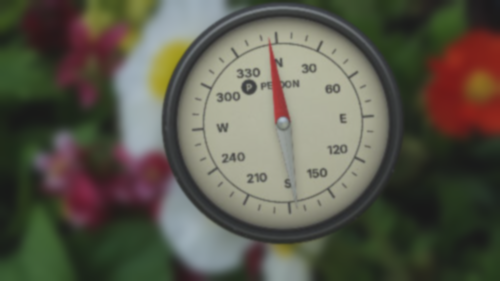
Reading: 355 (°)
